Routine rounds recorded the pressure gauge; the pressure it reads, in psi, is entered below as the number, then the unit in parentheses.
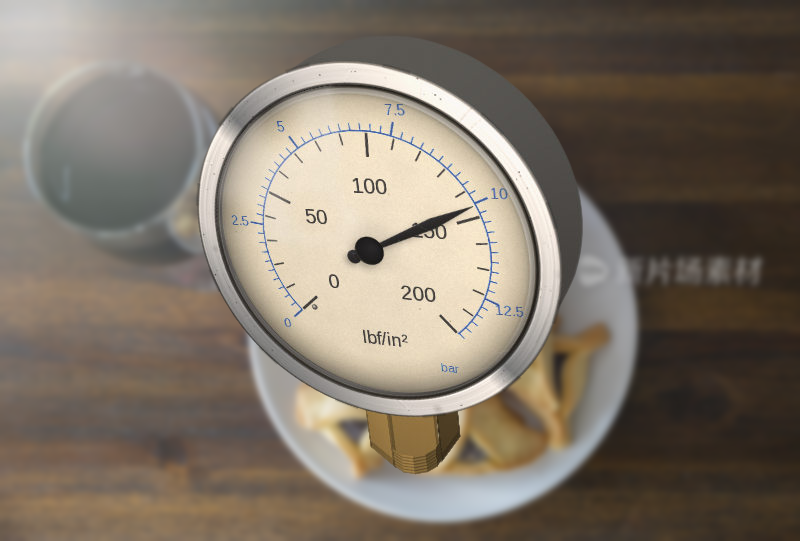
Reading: 145 (psi)
